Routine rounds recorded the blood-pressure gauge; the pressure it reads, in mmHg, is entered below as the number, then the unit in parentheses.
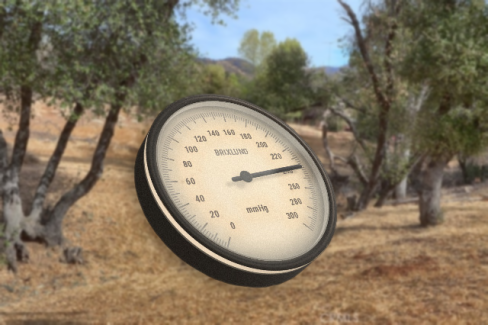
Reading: 240 (mmHg)
